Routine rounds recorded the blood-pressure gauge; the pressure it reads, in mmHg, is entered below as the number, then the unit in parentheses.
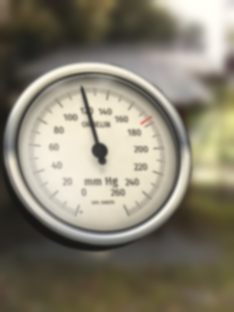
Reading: 120 (mmHg)
